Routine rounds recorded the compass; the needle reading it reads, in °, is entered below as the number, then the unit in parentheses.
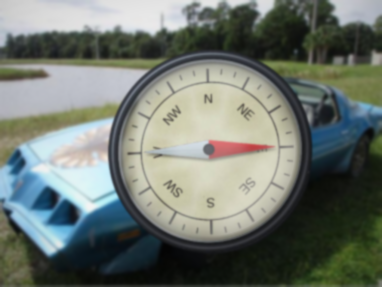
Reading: 90 (°)
